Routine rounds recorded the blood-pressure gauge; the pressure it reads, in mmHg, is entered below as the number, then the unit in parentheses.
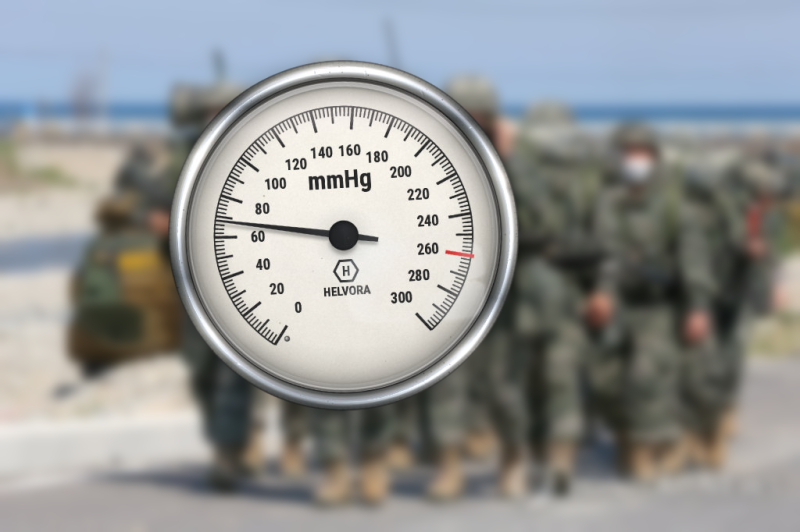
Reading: 68 (mmHg)
